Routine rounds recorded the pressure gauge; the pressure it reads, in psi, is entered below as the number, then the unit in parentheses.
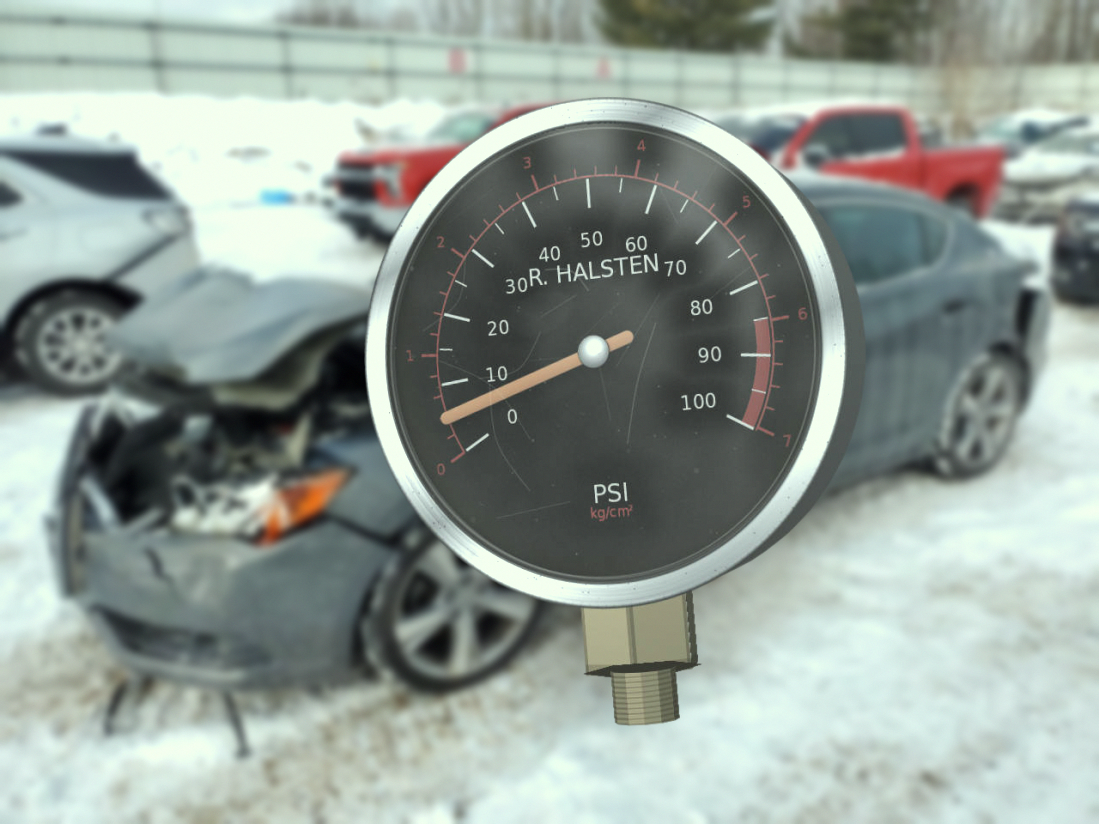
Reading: 5 (psi)
